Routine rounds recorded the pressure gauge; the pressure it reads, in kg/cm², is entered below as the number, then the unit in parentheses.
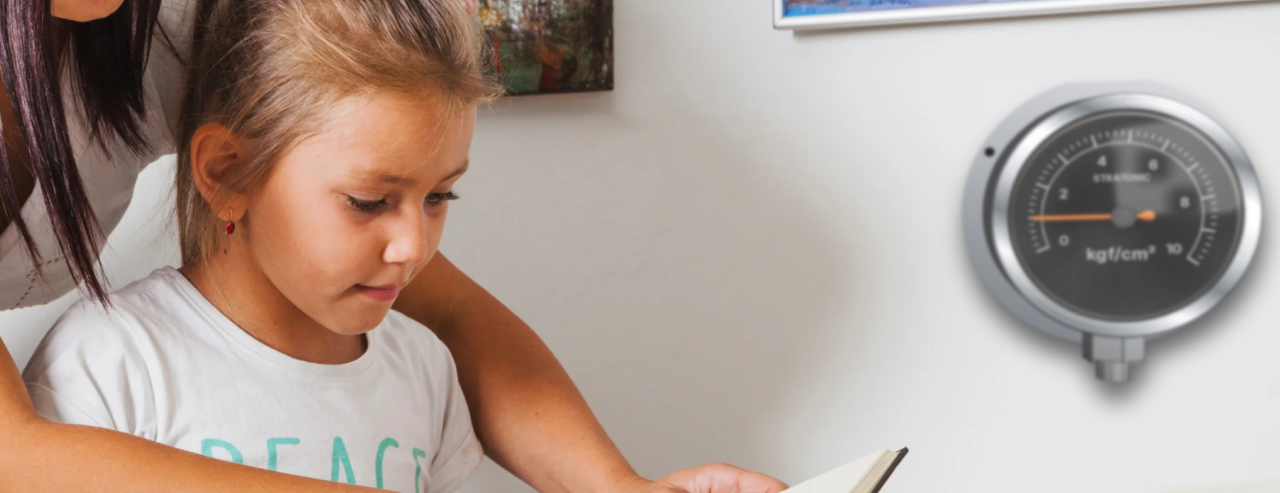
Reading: 1 (kg/cm²)
